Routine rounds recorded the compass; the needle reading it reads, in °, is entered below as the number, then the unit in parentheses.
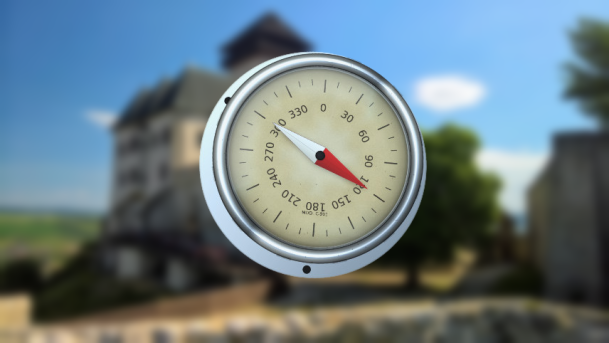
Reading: 120 (°)
